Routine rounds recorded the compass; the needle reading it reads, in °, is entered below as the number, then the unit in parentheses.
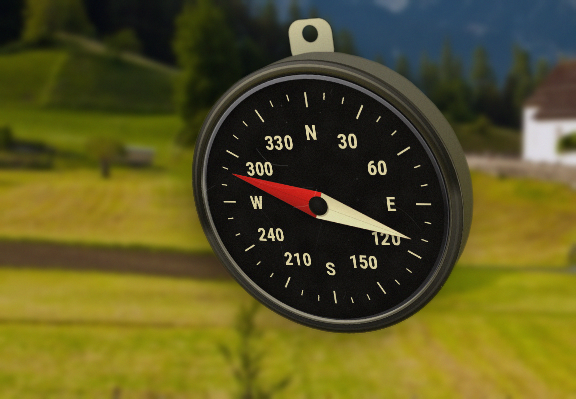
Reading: 290 (°)
